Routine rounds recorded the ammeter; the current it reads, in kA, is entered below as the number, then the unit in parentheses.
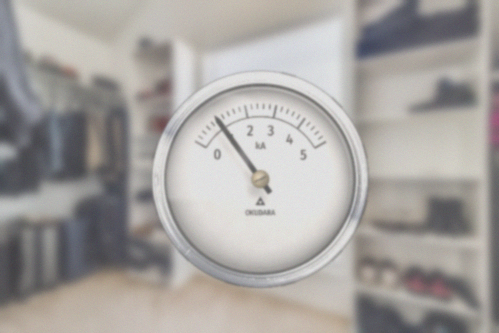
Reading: 1 (kA)
